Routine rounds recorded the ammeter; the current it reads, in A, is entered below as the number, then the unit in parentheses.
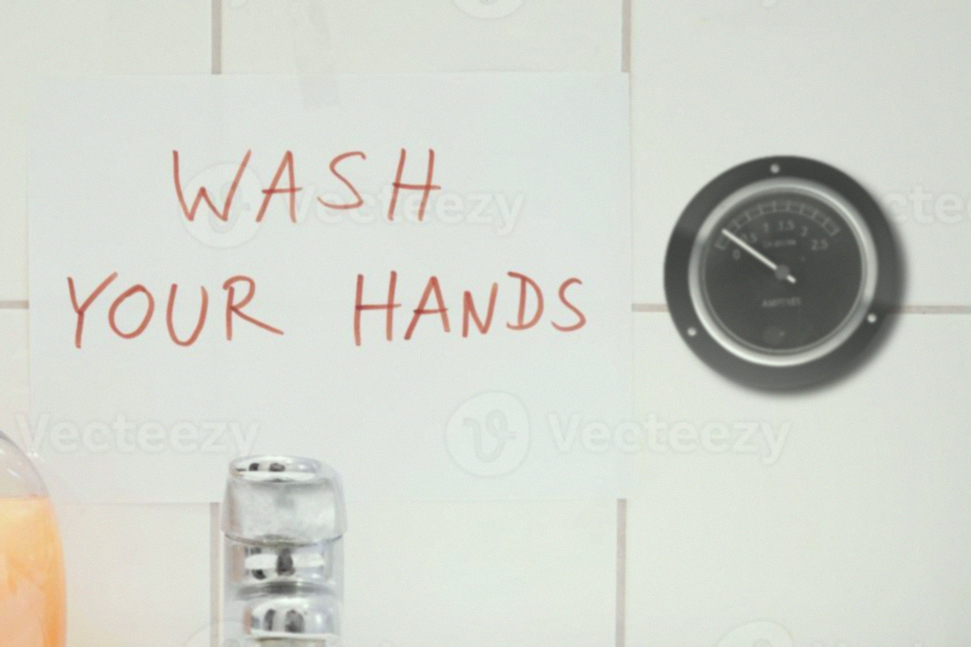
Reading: 0.25 (A)
